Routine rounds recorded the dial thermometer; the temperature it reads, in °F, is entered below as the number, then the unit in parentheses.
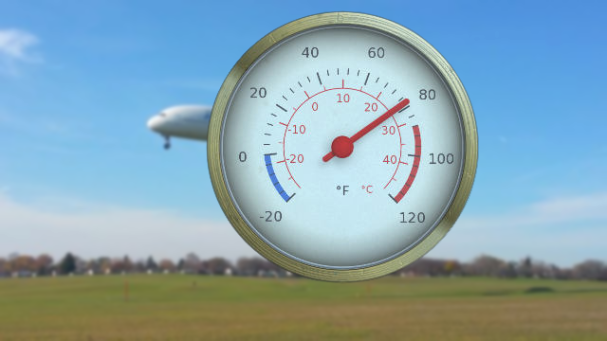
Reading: 78 (°F)
